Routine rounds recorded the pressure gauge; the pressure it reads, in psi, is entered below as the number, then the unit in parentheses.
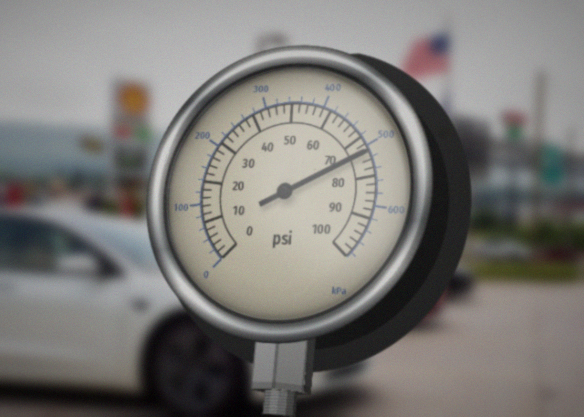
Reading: 74 (psi)
